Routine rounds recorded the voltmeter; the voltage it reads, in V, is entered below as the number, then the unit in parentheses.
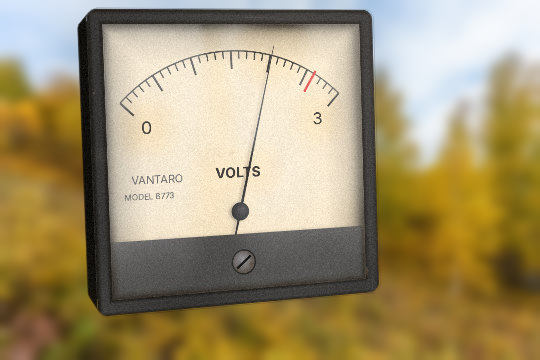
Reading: 2 (V)
